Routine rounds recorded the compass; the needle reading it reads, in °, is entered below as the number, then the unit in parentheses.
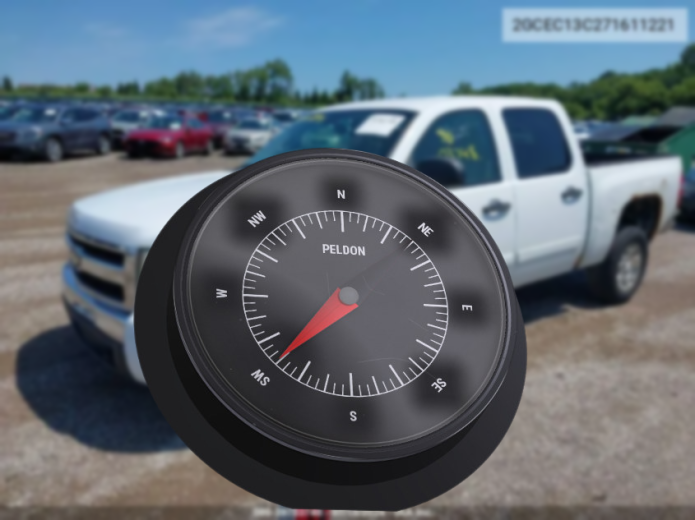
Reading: 225 (°)
